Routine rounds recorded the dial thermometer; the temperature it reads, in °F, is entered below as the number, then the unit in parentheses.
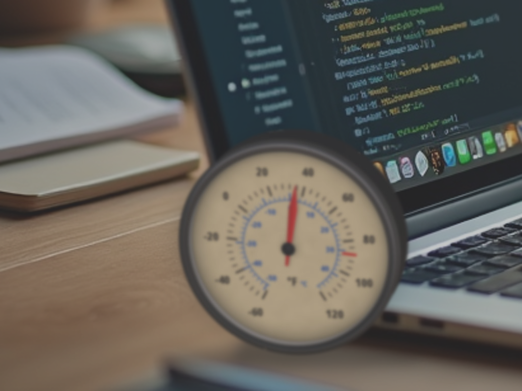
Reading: 36 (°F)
